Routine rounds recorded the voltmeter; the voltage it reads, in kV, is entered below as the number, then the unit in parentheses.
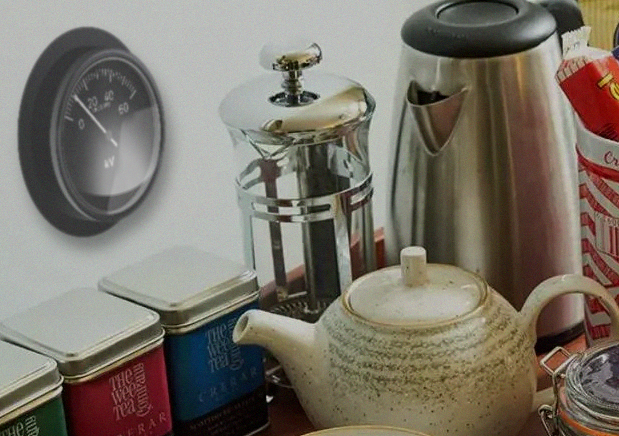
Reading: 10 (kV)
